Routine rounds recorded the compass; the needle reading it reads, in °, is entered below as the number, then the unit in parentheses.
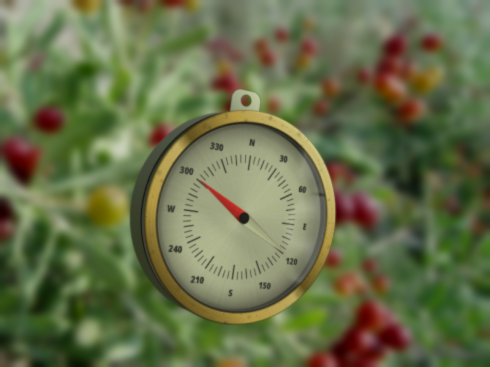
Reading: 300 (°)
